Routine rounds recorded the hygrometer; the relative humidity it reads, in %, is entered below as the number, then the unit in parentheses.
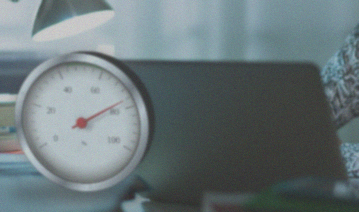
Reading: 76 (%)
